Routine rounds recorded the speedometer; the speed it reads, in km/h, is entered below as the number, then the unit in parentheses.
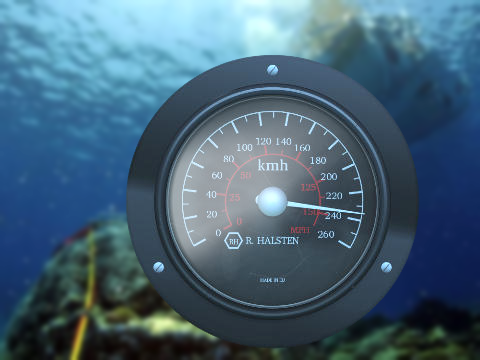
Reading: 235 (km/h)
